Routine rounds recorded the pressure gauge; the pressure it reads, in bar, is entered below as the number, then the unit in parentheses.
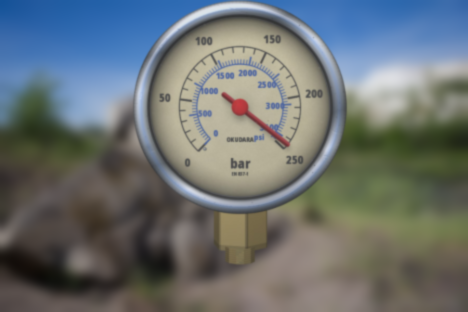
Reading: 245 (bar)
